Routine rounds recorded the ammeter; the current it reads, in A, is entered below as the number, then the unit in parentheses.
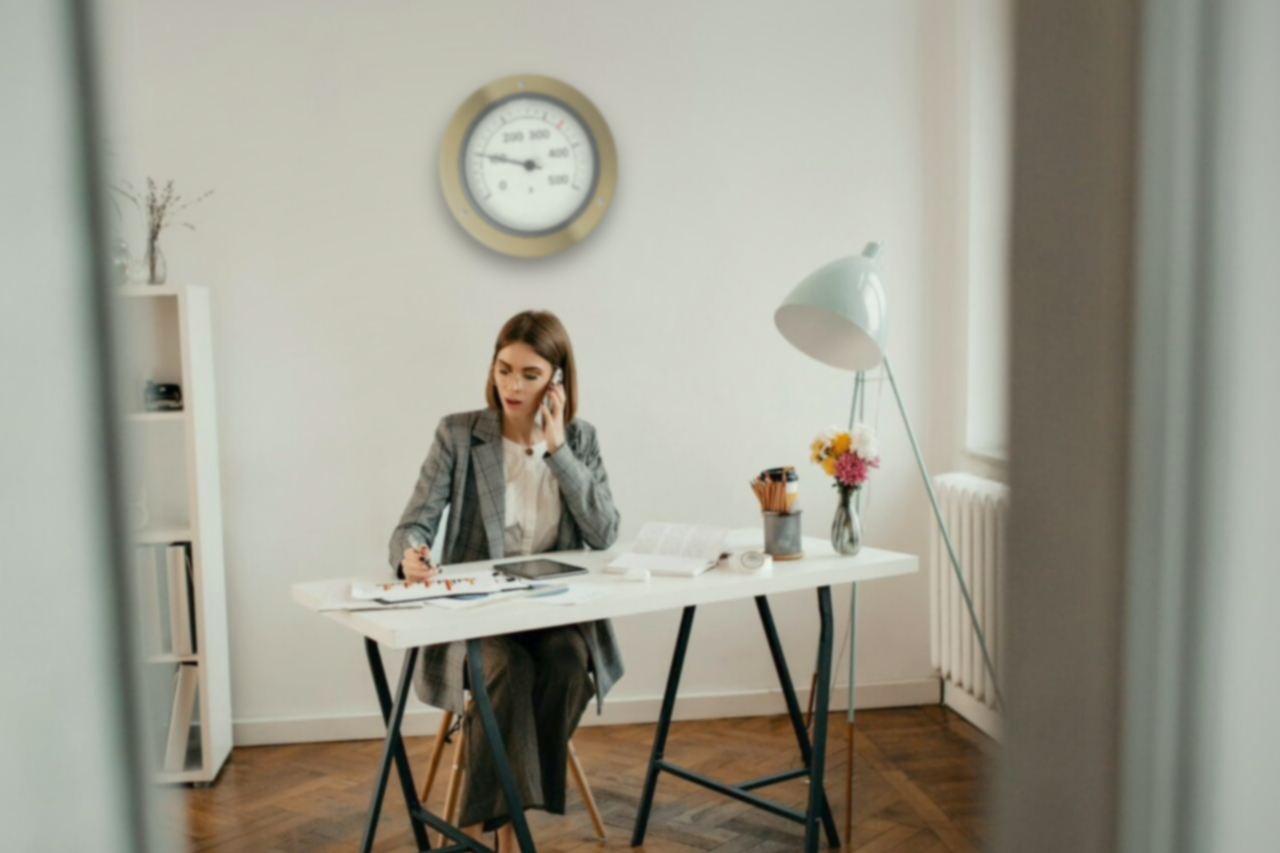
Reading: 100 (A)
